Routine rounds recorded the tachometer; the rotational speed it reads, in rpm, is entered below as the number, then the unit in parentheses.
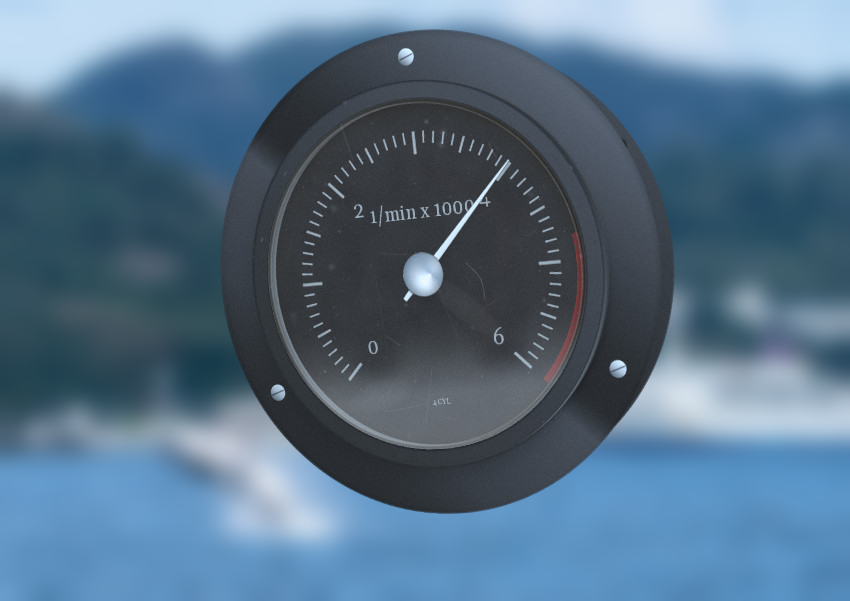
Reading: 4000 (rpm)
